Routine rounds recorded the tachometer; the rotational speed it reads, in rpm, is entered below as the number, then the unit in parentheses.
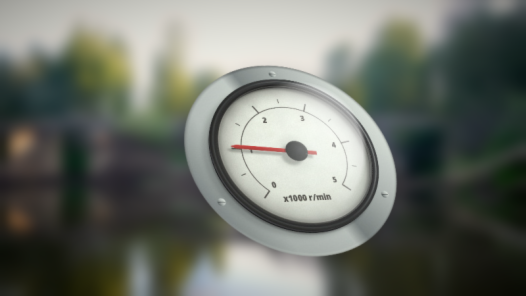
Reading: 1000 (rpm)
